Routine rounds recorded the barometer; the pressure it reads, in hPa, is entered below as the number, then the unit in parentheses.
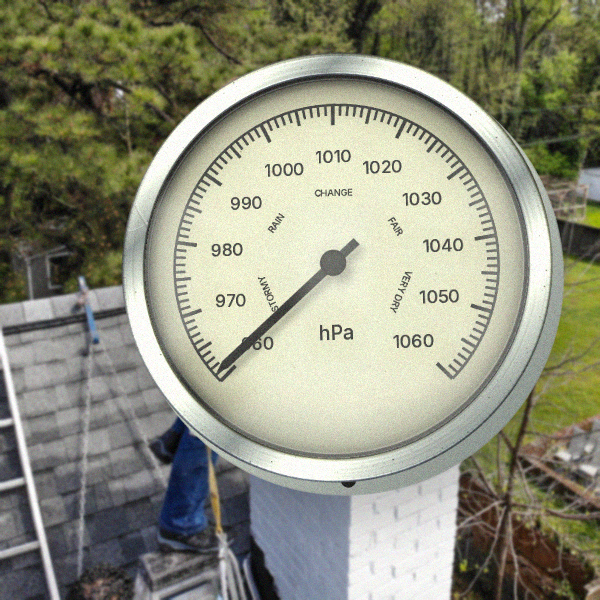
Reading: 961 (hPa)
